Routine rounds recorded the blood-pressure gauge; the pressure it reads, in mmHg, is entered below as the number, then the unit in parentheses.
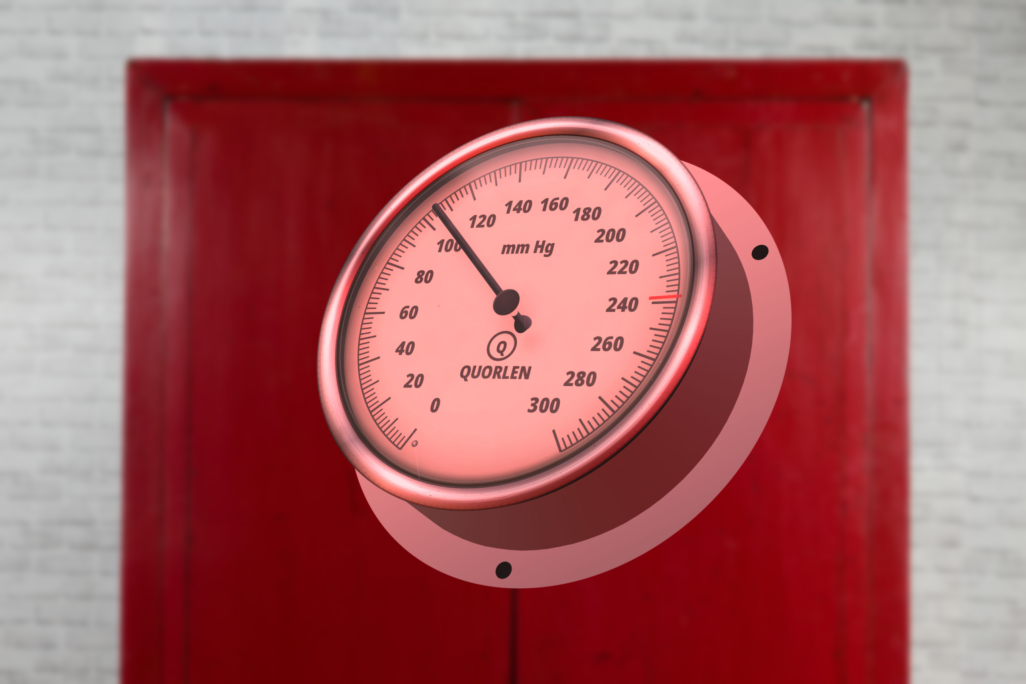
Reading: 106 (mmHg)
